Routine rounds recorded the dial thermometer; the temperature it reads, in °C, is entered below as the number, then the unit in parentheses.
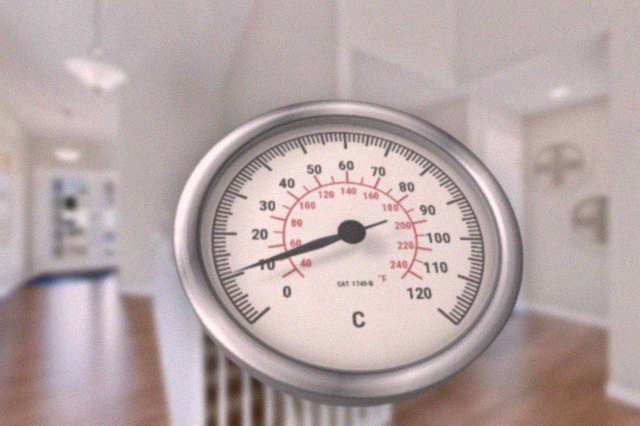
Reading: 10 (°C)
